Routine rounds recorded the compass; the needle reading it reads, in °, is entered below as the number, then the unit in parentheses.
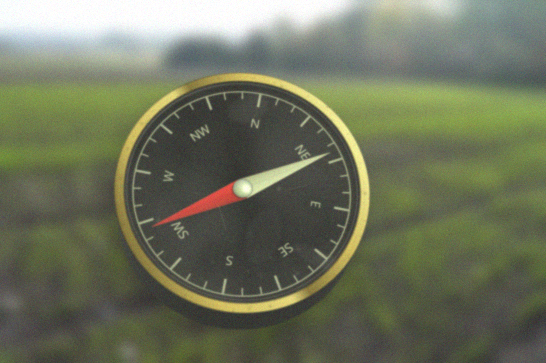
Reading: 235 (°)
